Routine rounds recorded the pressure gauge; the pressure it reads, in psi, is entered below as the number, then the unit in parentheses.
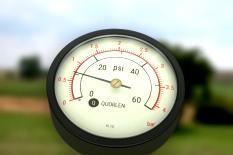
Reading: 10 (psi)
